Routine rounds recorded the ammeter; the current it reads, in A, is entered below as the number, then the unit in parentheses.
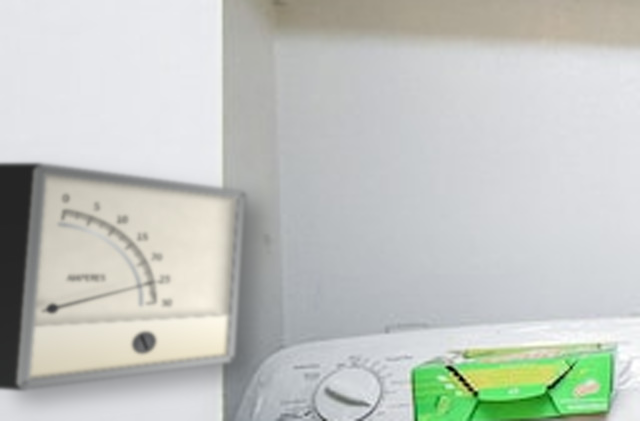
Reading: 25 (A)
